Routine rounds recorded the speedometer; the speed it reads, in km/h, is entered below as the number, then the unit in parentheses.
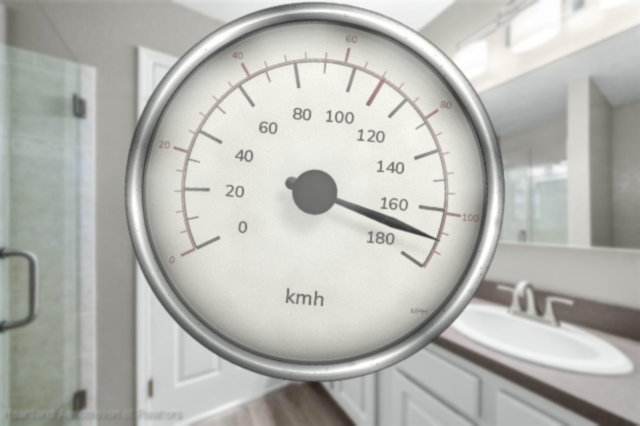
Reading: 170 (km/h)
